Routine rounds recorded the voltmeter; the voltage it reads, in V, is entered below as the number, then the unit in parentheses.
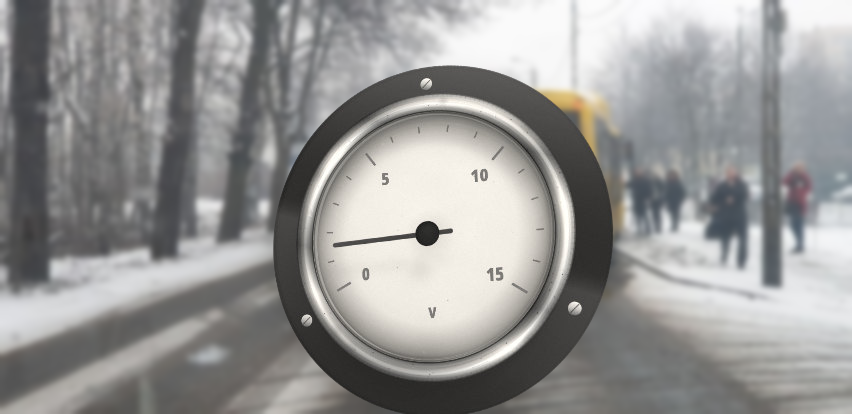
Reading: 1.5 (V)
